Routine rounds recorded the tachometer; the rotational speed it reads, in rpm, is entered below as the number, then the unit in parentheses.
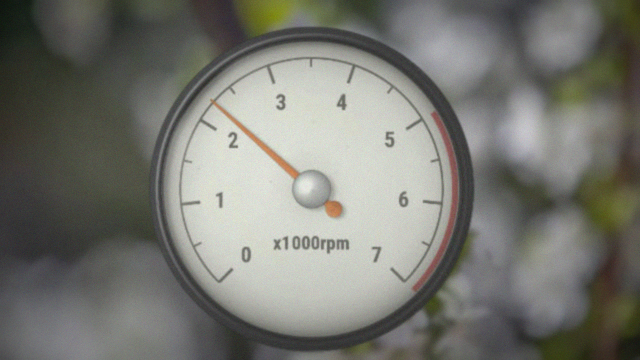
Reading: 2250 (rpm)
